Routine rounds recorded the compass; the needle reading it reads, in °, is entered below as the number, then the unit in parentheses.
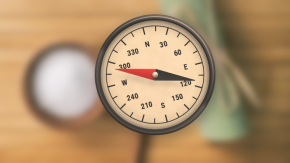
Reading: 292.5 (°)
